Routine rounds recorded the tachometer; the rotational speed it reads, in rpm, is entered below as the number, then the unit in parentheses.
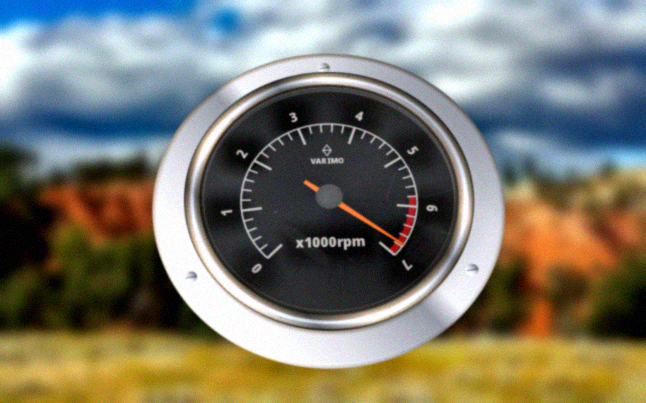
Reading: 6800 (rpm)
